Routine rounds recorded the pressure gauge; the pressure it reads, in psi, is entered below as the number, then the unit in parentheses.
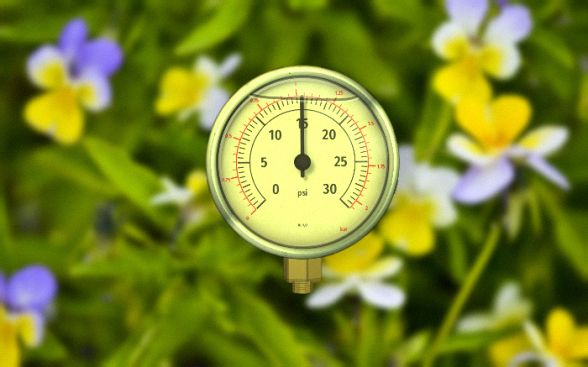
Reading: 15 (psi)
